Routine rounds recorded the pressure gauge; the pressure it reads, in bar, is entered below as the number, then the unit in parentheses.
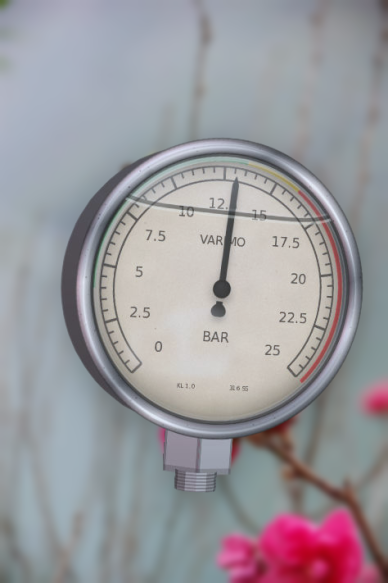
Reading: 13 (bar)
